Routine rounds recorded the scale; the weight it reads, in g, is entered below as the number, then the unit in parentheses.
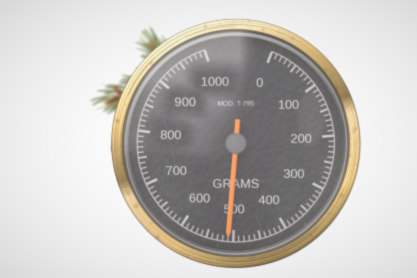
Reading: 510 (g)
